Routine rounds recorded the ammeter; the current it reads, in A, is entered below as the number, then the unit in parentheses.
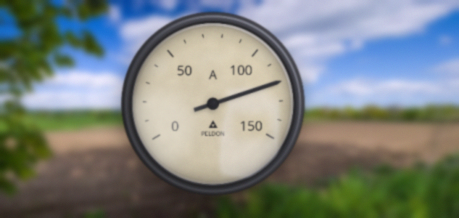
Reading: 120 (A)
